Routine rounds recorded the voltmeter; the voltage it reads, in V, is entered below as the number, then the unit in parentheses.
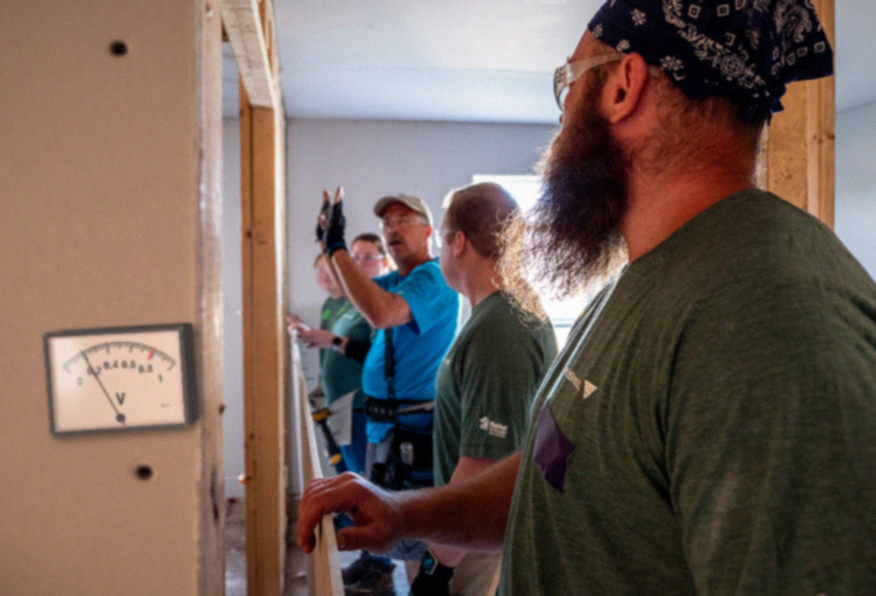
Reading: 0.2 (V)
